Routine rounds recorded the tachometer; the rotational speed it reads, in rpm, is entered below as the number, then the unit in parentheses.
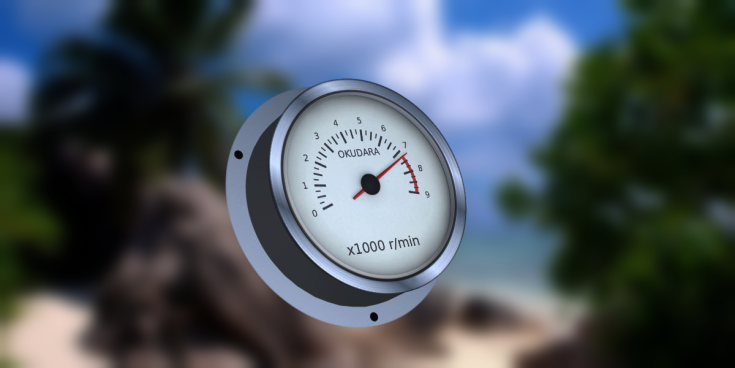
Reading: 7250 (rpm)
